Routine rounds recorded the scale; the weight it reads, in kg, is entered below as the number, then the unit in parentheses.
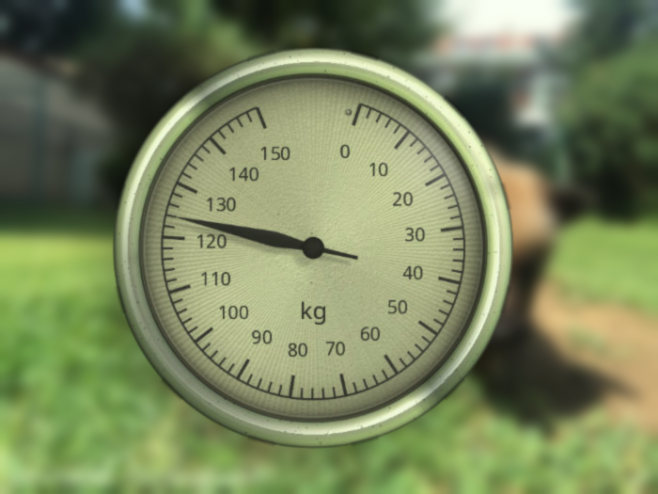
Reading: 124 (kg)
